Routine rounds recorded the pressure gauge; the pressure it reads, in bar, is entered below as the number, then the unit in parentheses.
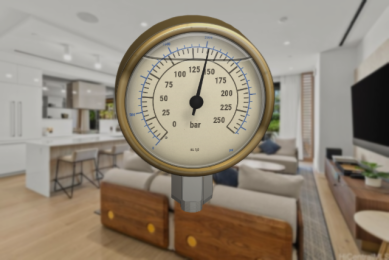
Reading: 140 (bar)
